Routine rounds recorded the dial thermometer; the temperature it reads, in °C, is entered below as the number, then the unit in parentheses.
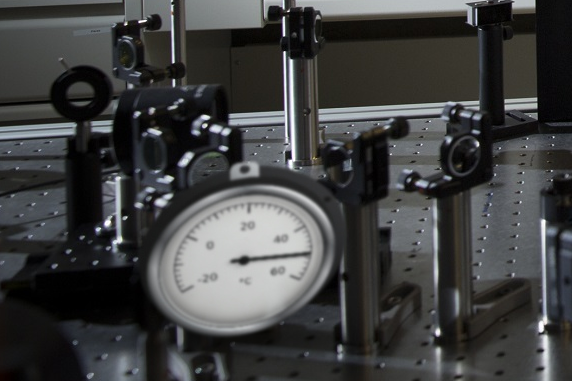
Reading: 50 (°C)
